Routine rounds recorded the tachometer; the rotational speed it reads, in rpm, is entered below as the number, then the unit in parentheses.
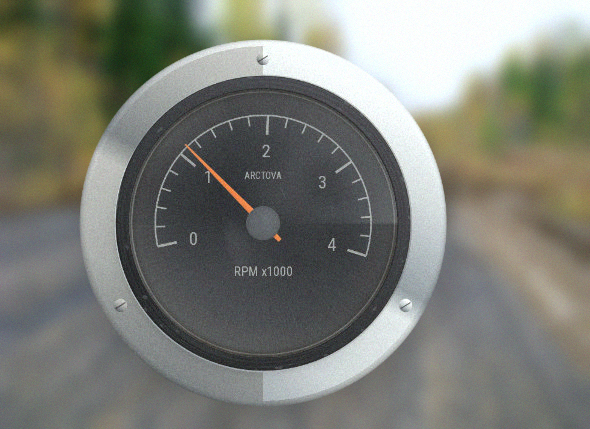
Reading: 1100 (rpm)
